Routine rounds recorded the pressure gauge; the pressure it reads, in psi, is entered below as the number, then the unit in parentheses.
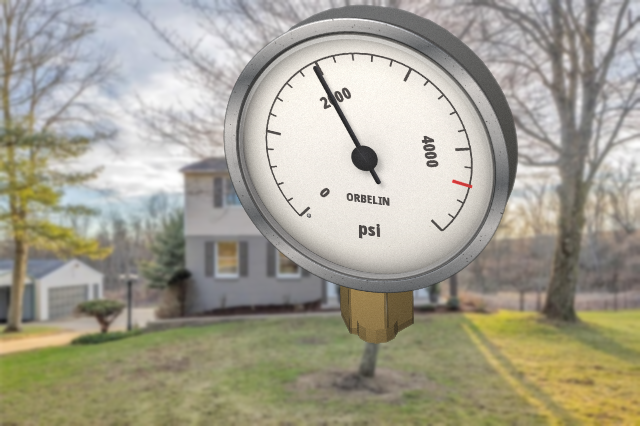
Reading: 2000 (psi)
